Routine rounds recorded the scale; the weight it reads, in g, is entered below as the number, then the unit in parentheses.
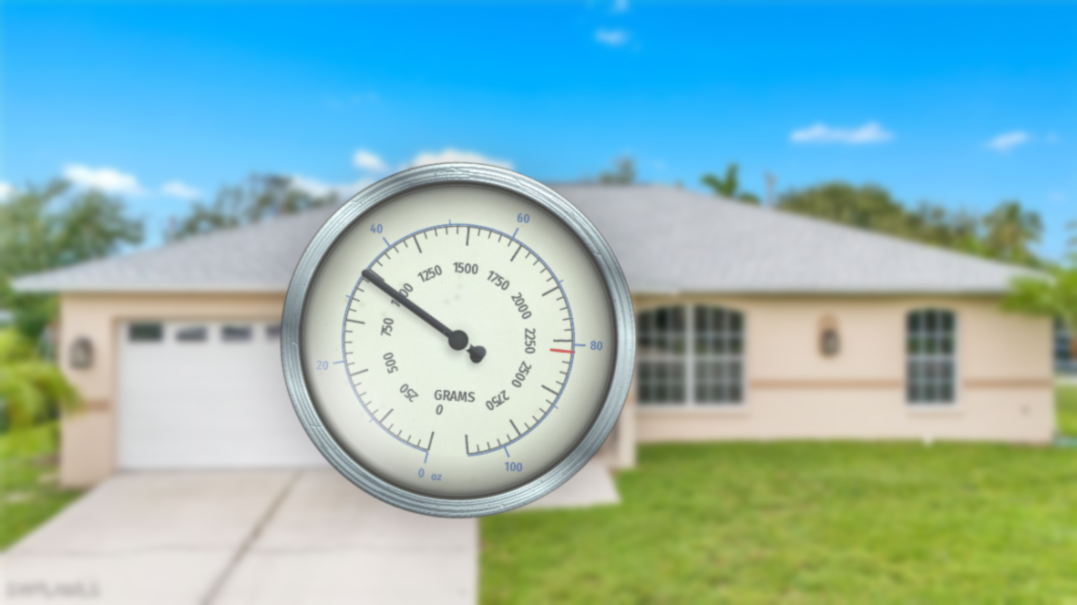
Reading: 975 (g)
